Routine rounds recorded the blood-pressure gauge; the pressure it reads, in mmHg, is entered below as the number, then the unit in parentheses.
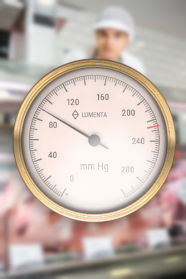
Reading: 90 (mmHg)
